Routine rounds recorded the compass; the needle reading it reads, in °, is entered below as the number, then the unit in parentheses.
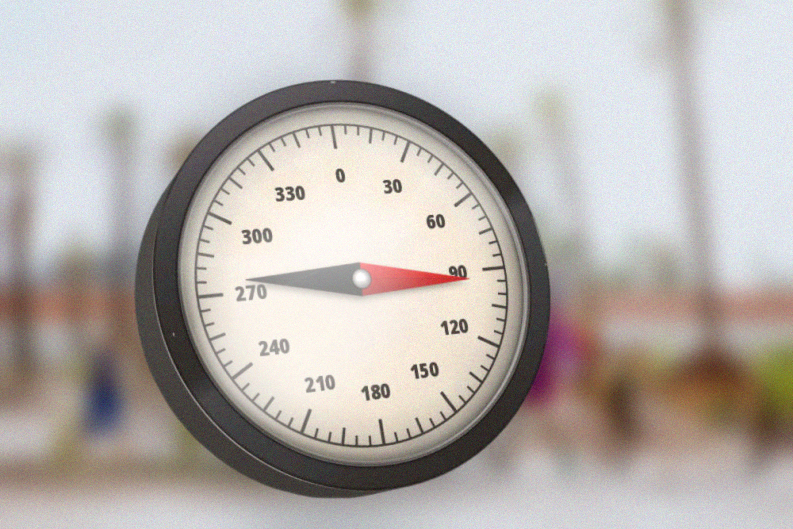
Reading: 95 (°)
